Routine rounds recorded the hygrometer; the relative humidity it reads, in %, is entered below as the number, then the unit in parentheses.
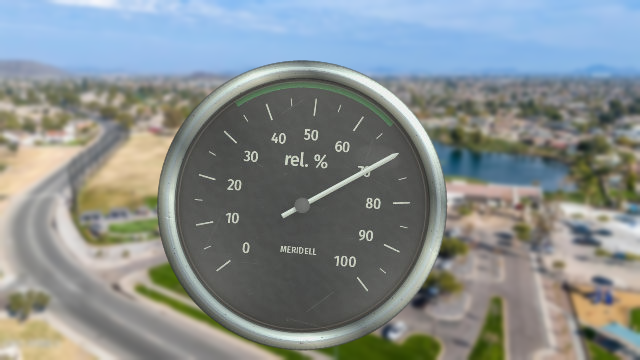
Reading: 70 (%)
